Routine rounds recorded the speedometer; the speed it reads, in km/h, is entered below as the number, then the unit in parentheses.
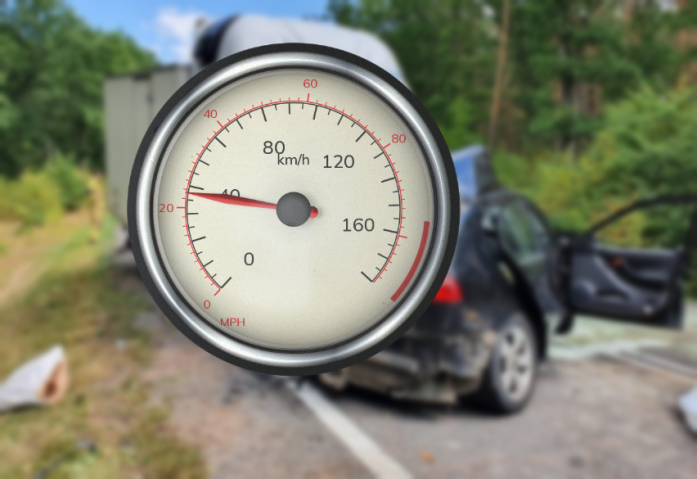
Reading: 37.5 (km/h)
